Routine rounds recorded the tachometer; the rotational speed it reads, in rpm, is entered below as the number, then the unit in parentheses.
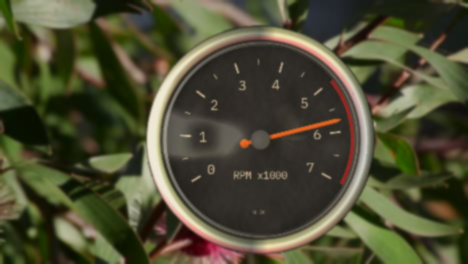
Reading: 5750 (rpm)
